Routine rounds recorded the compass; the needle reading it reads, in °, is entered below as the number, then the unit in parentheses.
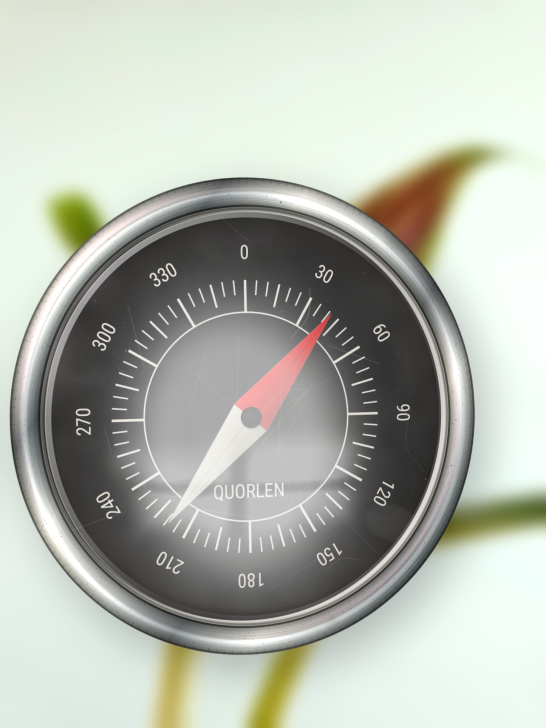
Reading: 40 (°)
